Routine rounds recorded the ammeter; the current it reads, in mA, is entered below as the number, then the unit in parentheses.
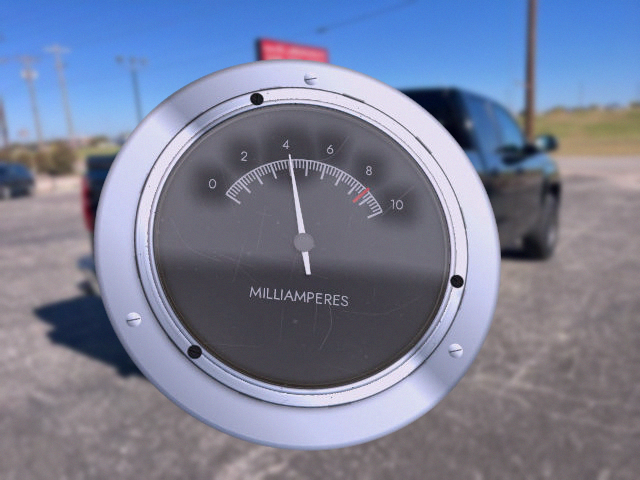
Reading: 4 (mA)
